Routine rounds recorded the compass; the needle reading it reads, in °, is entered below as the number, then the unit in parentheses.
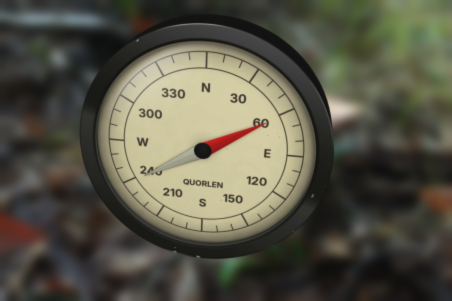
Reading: 60 (°)
